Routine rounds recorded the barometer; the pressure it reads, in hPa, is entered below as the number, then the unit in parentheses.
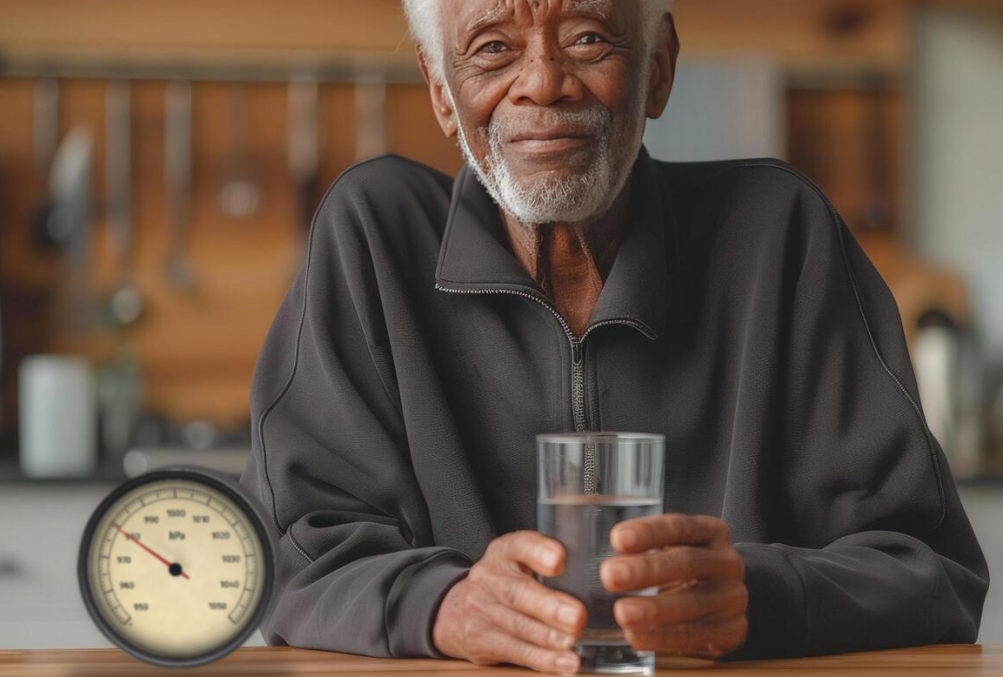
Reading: 980 (hPa)
